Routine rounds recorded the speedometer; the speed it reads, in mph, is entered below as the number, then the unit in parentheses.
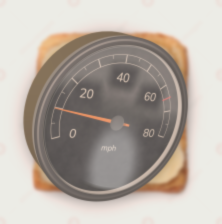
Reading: 10 (mph)
